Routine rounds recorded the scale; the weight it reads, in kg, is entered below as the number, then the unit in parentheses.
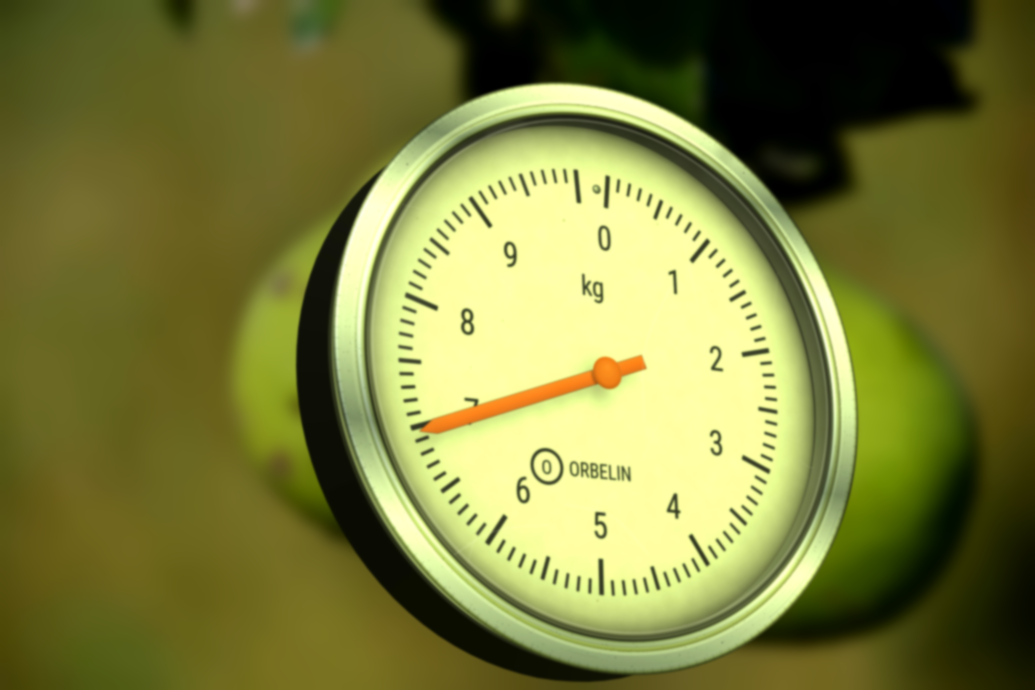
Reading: 6.95 (kg)
